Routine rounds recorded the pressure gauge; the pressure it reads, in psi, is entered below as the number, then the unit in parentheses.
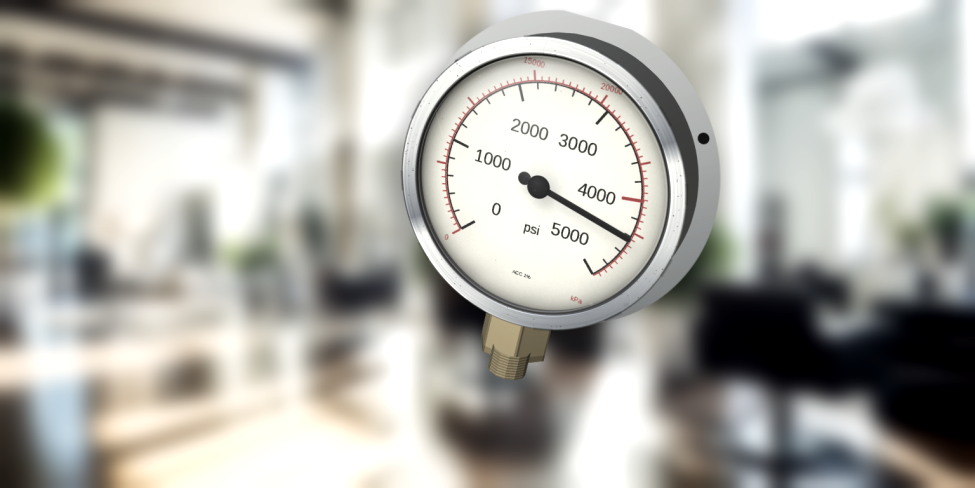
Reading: 4400 (psi)
